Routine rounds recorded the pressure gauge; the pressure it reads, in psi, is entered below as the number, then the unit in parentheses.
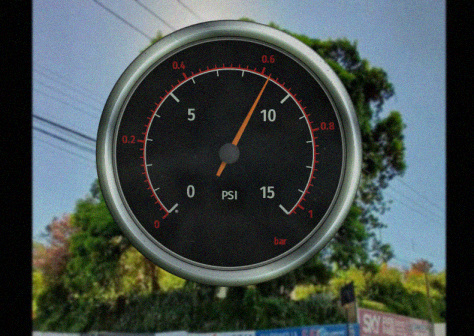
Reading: 9 (psi)
